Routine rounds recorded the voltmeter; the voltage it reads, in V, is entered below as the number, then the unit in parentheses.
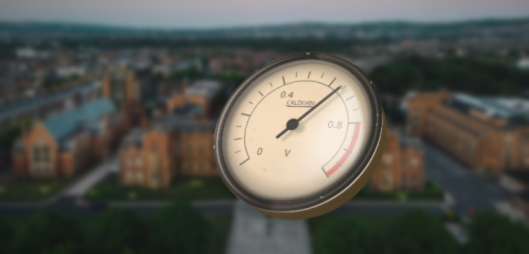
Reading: 0.65 (V)
